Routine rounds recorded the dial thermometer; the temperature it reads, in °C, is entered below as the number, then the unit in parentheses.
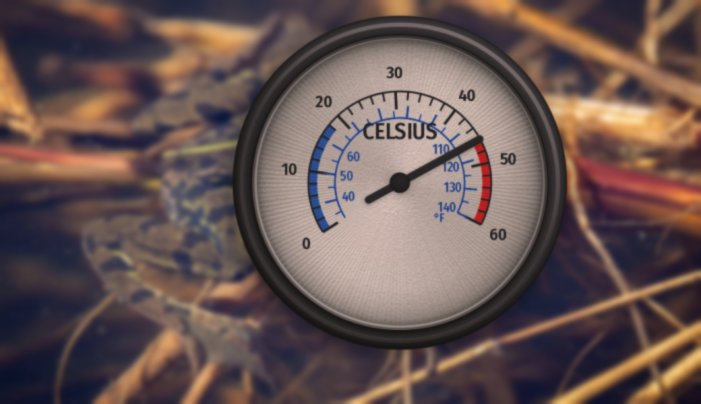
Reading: 46 (°C)
